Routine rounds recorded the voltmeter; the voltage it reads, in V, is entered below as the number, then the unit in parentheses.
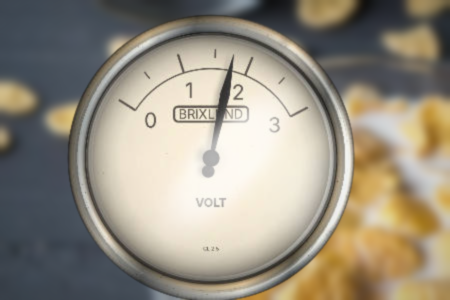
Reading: 1.75 (V)
